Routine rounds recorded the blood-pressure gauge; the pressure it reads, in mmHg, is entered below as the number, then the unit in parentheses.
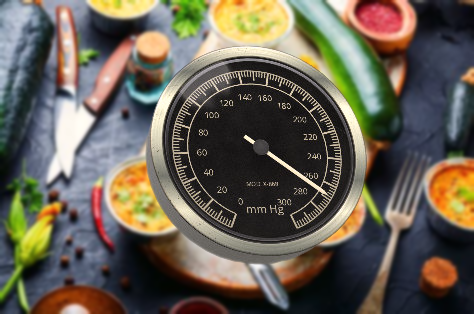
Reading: 270 (mmHg)
